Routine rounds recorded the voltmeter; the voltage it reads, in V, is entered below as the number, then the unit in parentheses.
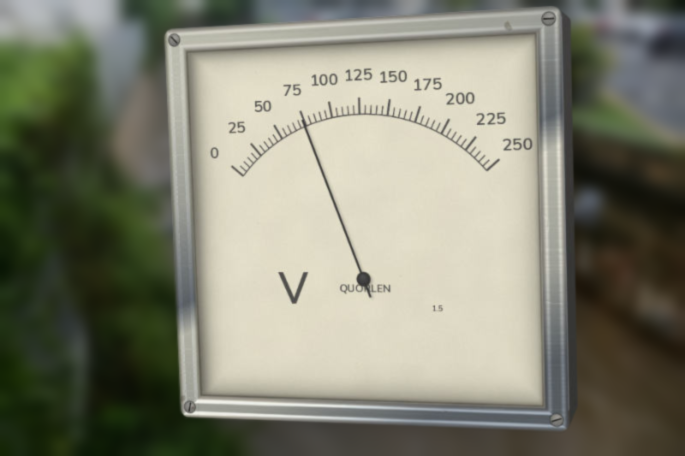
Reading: 75 (V)
